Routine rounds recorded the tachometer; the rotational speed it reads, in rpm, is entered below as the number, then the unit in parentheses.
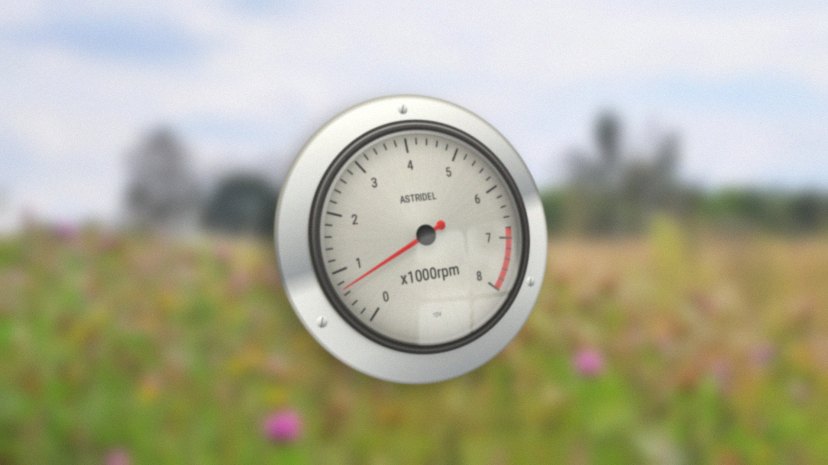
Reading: 700 (rpm)
